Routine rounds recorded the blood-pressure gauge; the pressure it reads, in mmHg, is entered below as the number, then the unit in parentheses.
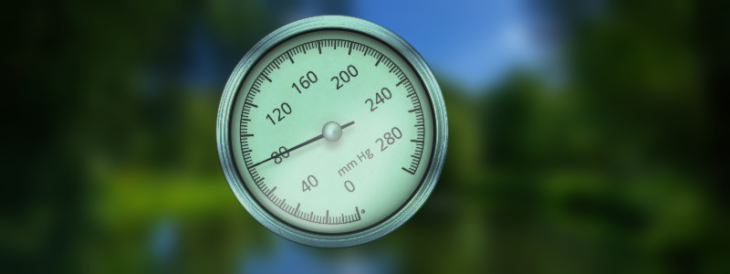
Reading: 80 (mmHg)
